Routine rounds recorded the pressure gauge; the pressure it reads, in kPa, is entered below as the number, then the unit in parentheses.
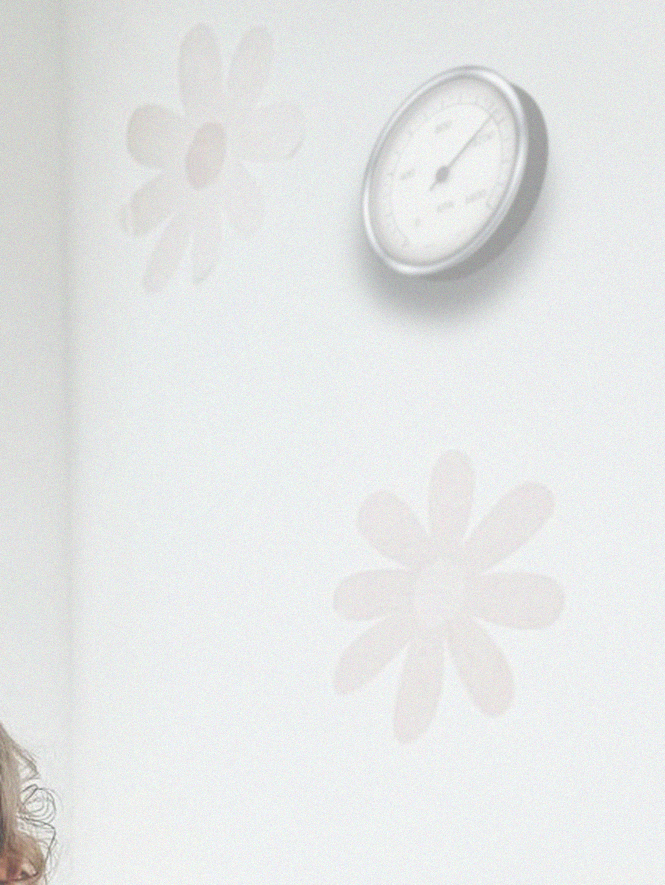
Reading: 1150 (kPa)
